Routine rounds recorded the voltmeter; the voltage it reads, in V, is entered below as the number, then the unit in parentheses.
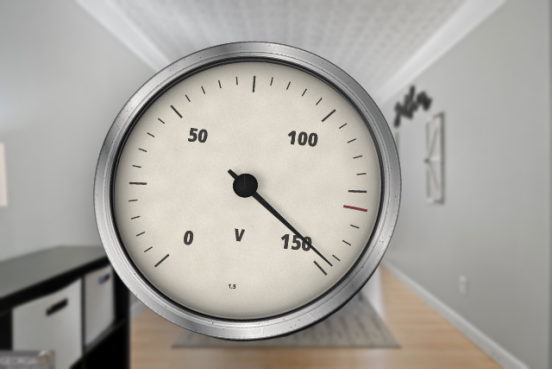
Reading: 147.5 (V)
